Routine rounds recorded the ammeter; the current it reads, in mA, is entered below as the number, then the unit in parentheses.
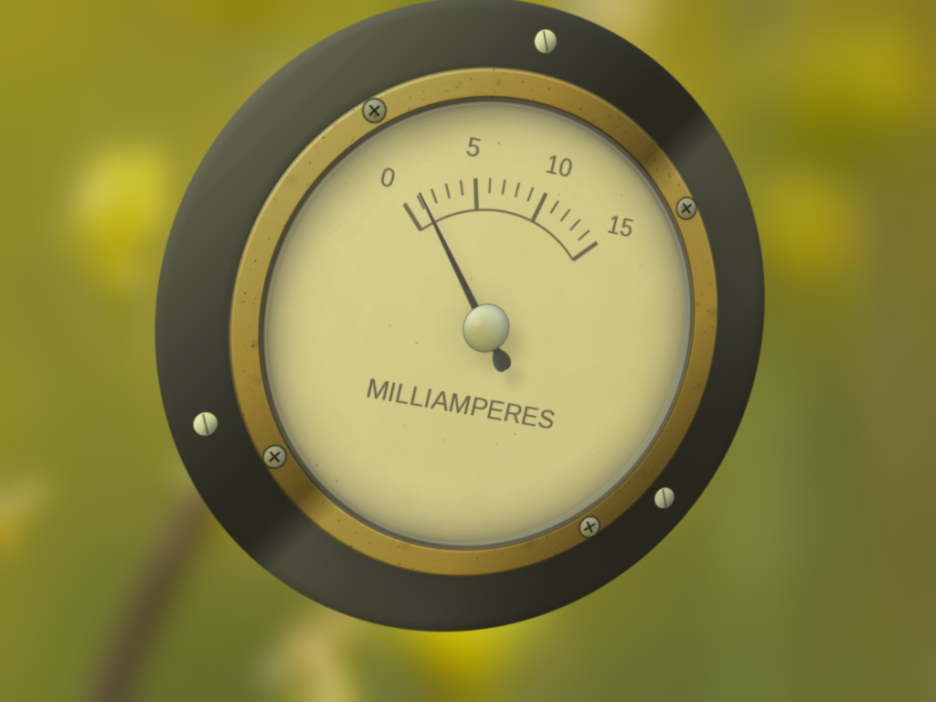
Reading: 1 (mA)
